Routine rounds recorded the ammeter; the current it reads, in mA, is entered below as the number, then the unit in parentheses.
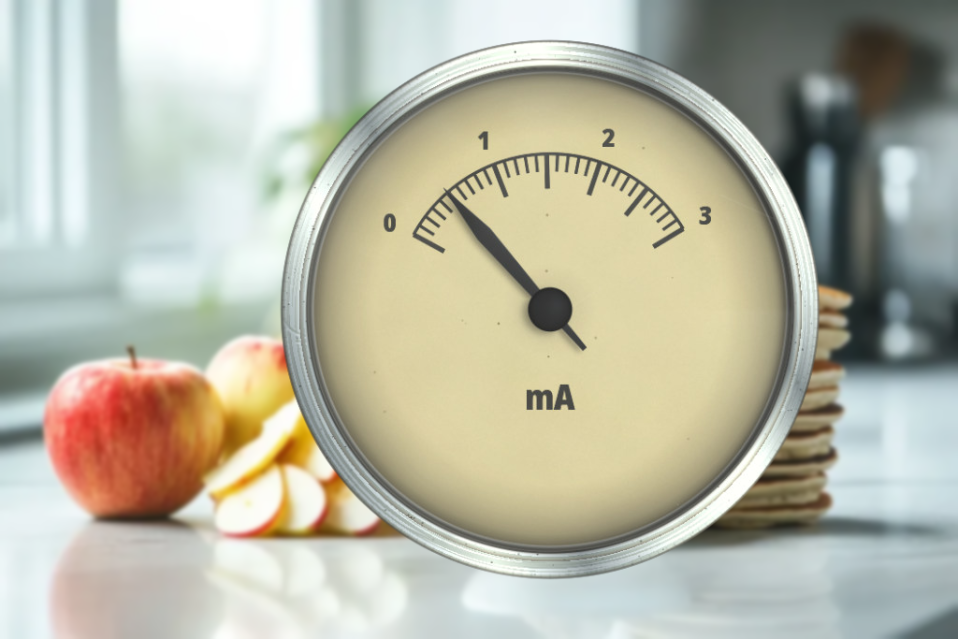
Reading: 0.5 (mA)
